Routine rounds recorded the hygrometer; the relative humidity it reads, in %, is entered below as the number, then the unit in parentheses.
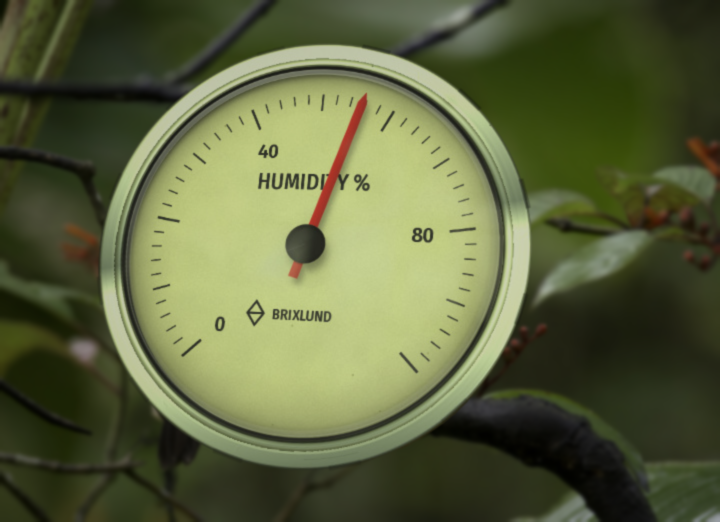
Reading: 56 (%)
